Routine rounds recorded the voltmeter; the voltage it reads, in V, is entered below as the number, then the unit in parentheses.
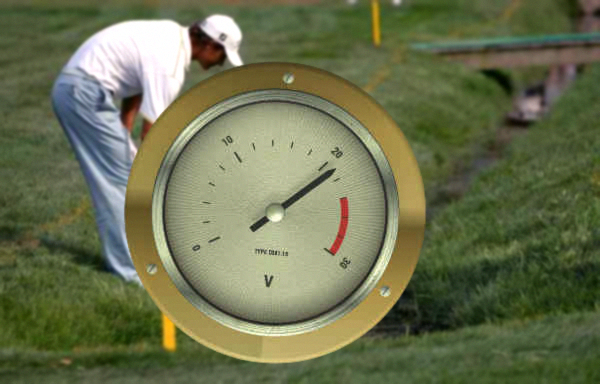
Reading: 21 (V)
